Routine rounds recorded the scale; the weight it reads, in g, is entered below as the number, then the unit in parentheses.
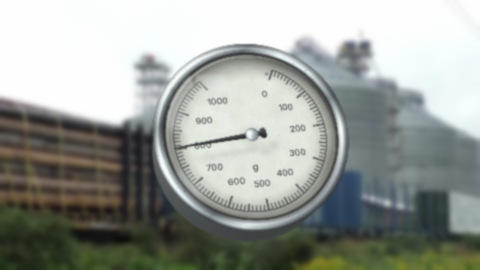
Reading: 800 (g)
